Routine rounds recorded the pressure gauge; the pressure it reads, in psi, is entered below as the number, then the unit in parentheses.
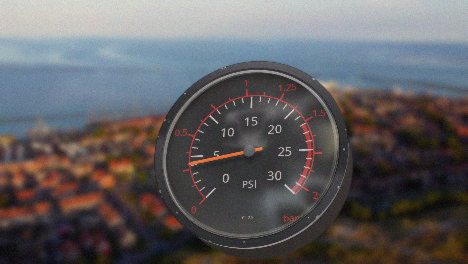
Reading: 4 (psi)
